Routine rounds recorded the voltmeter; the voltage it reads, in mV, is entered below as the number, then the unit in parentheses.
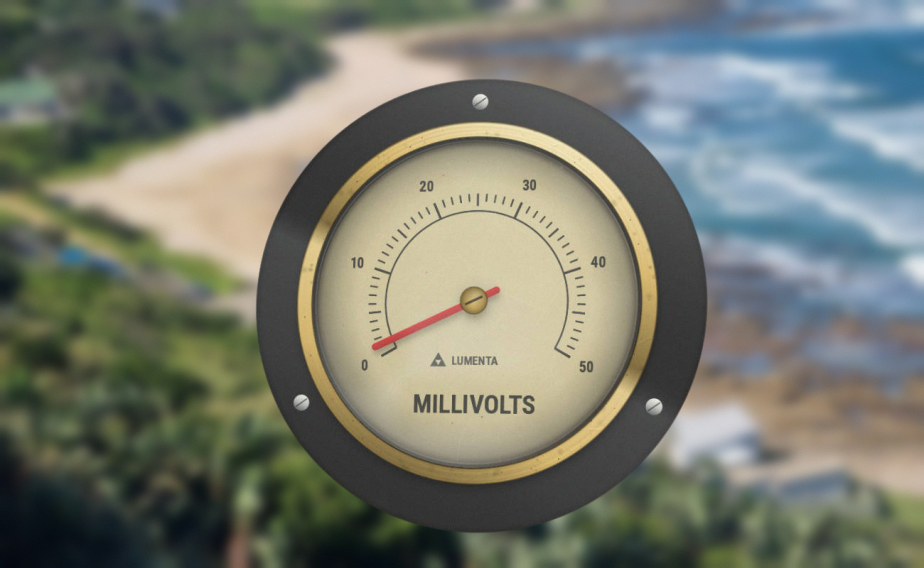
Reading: 1 (mV)
